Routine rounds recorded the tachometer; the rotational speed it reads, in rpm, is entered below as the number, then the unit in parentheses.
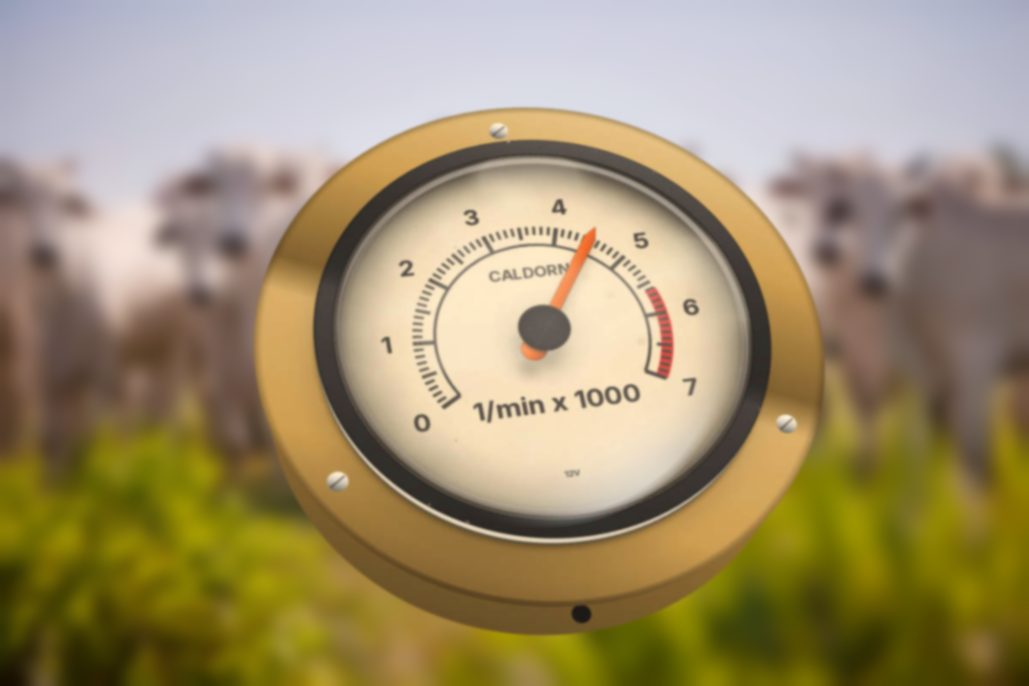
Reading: 4500 (rpm)
